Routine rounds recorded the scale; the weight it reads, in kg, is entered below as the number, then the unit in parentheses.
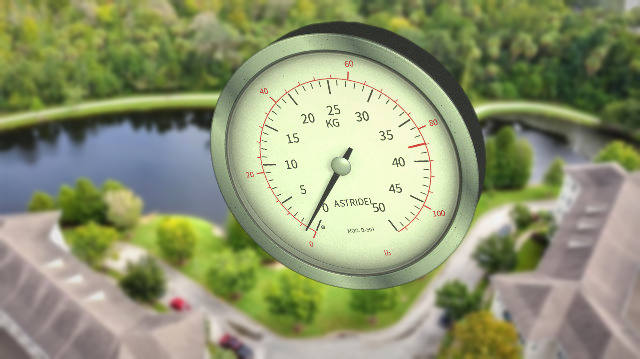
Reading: 1 (kg)
